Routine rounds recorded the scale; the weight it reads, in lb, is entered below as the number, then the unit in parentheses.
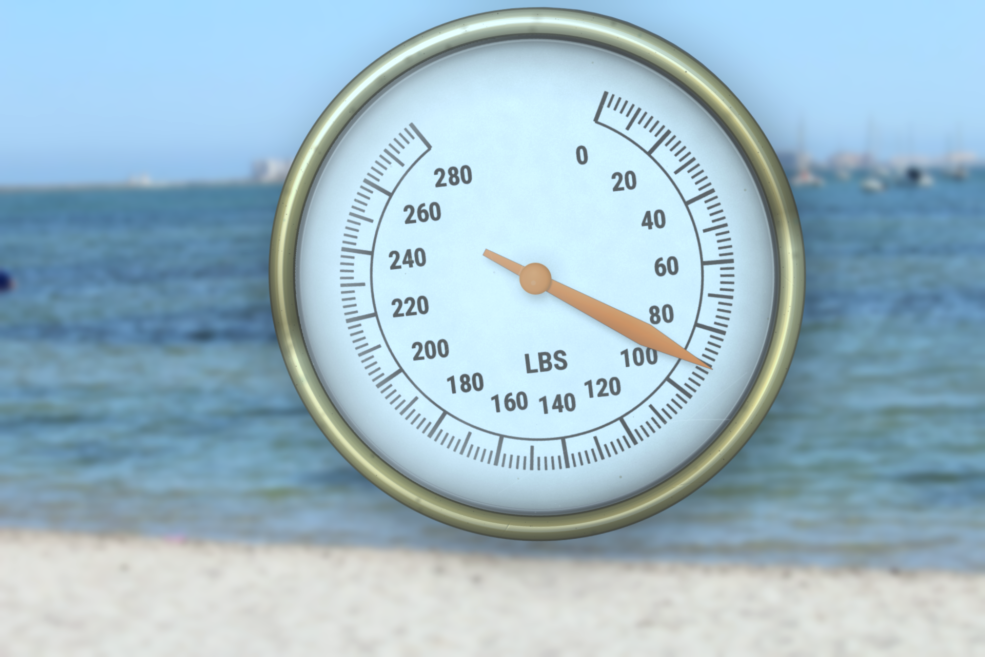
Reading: 90 (lb)
